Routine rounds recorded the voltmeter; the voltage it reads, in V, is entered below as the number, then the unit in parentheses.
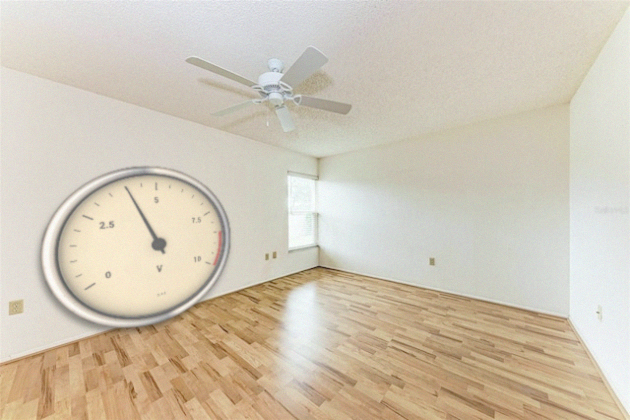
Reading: 4 (V)
